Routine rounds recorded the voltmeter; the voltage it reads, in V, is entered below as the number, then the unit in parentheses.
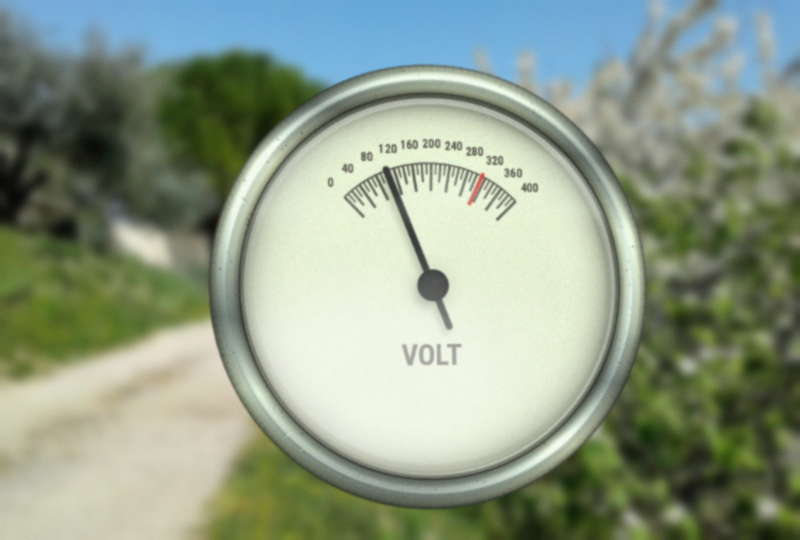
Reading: 100 (V)
